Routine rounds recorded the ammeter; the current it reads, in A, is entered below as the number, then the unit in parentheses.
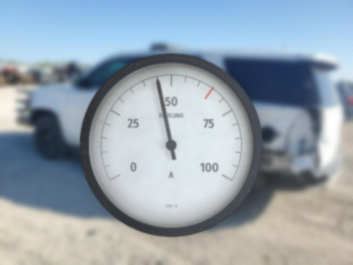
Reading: 45 (A)
